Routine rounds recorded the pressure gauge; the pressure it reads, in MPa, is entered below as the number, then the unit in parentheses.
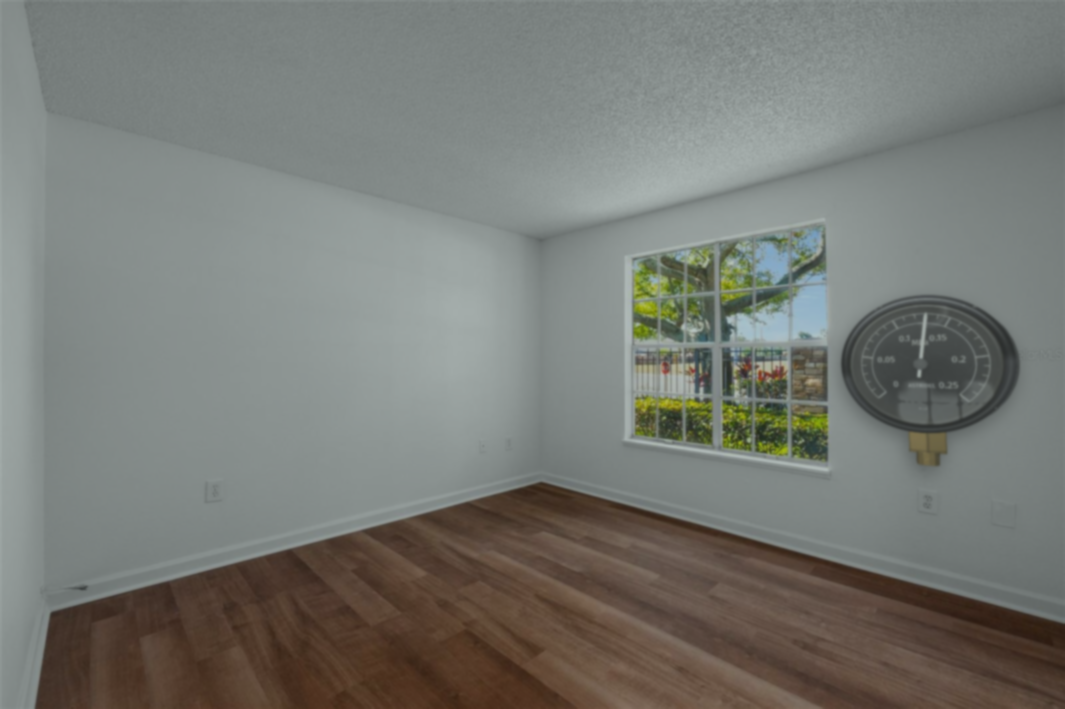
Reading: 0.13 (MPa)
